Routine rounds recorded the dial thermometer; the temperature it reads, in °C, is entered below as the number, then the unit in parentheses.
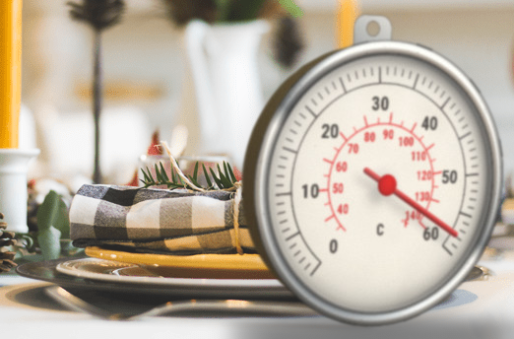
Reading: 58 (°C)
